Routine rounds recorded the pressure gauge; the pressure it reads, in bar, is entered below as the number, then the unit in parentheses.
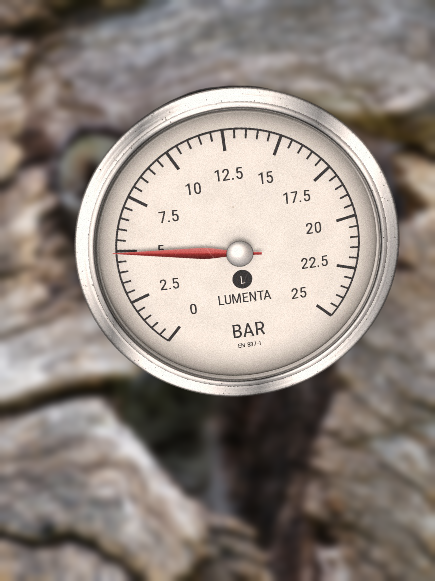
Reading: 5 (bar)
